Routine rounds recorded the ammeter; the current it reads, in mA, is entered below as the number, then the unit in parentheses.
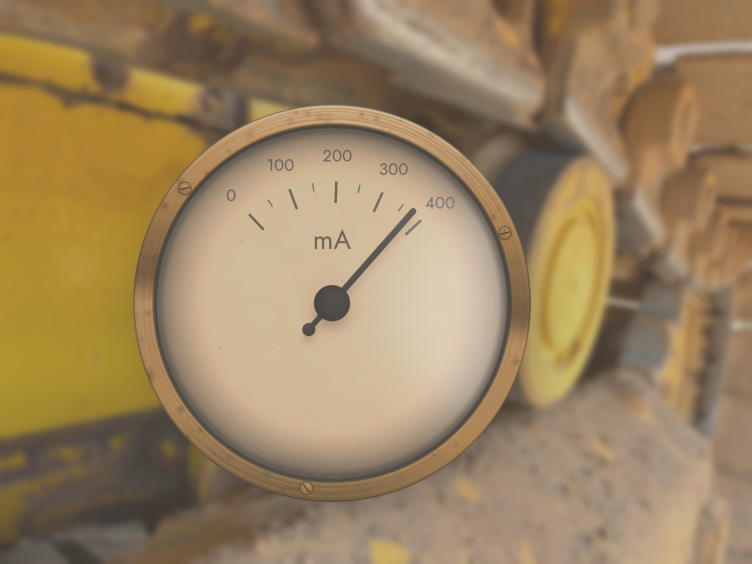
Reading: 375 (mA)
